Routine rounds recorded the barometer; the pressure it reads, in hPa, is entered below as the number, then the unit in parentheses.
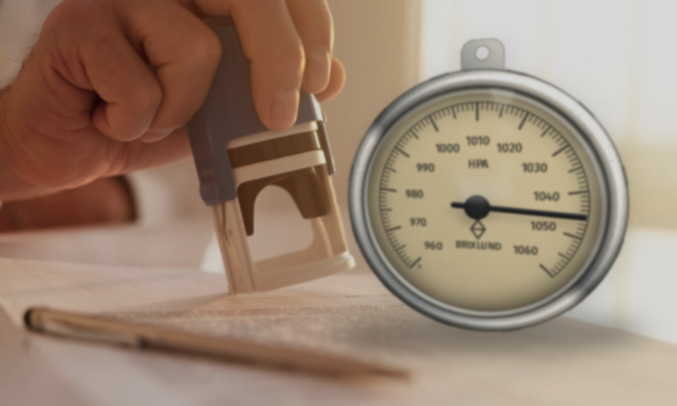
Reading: 1045 (hPa)
